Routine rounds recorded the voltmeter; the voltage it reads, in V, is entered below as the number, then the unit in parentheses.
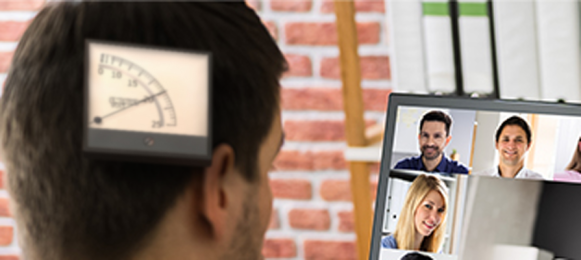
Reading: 20 (V)
